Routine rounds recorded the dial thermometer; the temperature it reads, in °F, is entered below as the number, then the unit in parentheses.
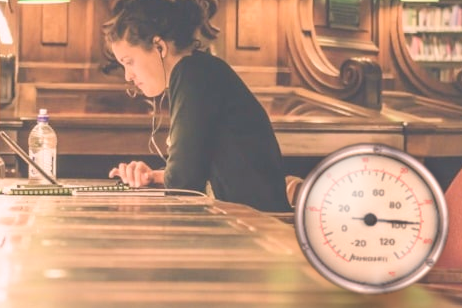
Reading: 96 (°F)
